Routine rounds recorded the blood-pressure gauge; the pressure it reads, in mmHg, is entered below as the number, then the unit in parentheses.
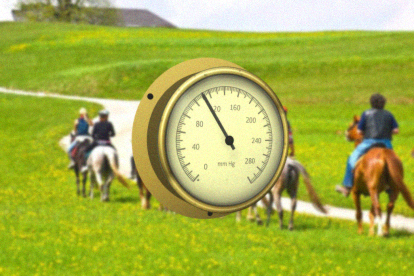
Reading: 110 (mmHg)
